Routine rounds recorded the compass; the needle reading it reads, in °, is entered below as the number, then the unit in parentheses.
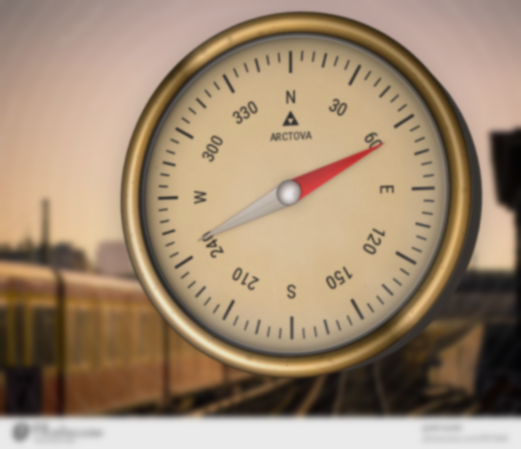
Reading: 65 (°)
